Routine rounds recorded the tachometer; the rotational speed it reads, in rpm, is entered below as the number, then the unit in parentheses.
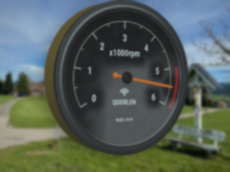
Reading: 5500 (rpm)
